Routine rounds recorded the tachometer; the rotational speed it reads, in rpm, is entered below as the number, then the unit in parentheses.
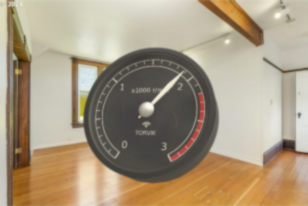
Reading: 1900 (rpm)
